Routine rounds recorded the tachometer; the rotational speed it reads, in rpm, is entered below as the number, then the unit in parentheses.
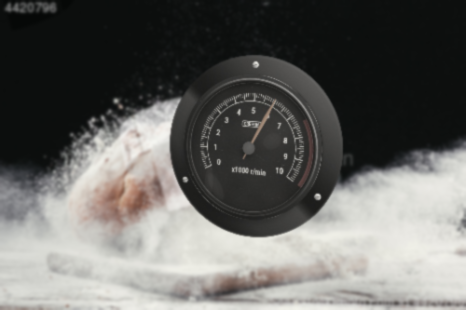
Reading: 6000 (rpm)
